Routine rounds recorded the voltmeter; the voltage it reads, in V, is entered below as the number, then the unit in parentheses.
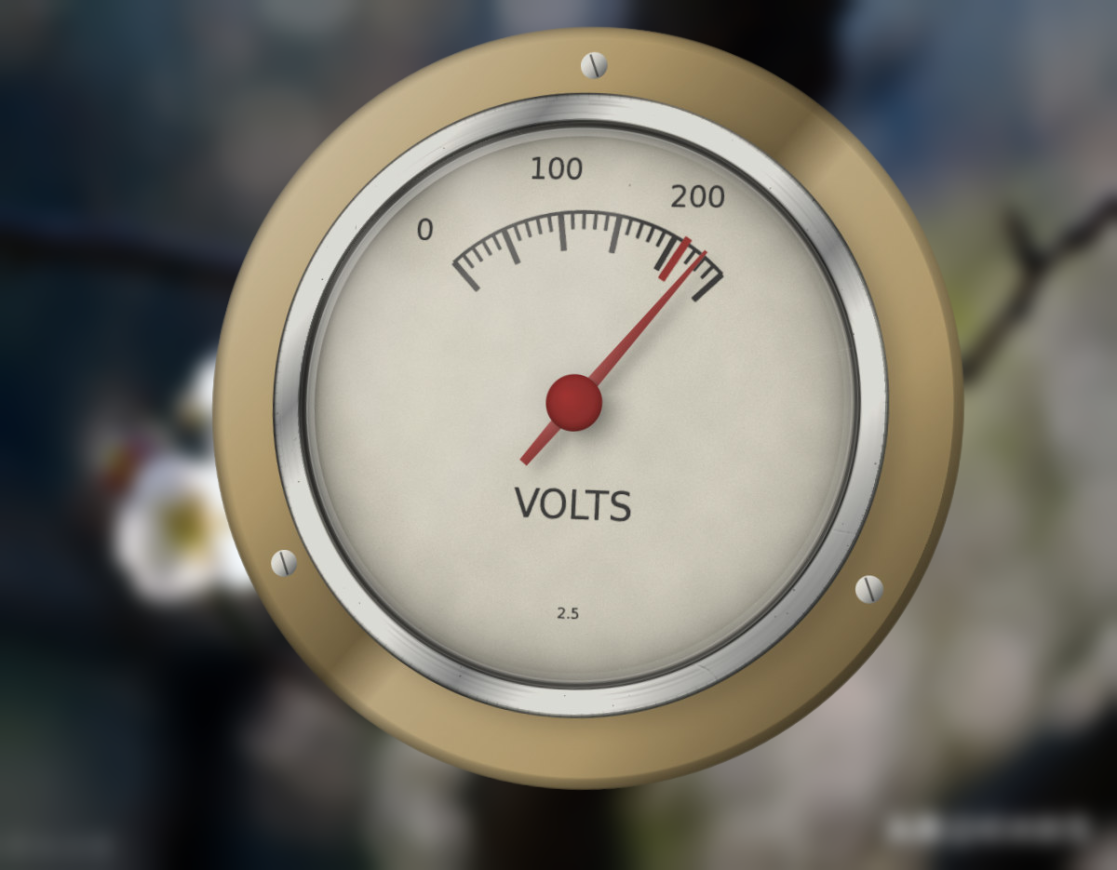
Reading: 230 (V)
